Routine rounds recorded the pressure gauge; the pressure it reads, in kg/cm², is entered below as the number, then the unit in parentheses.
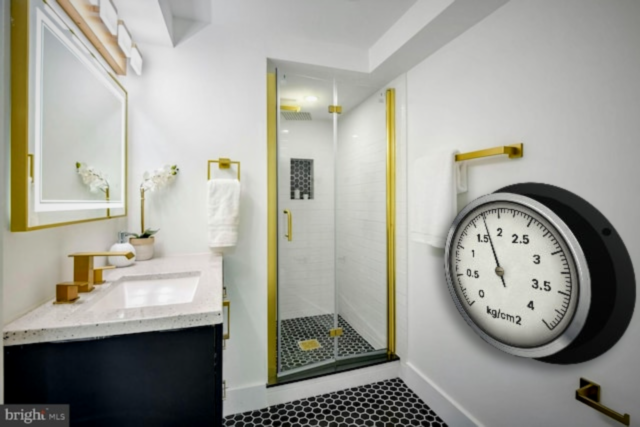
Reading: 1.75 (kg/cm²)
